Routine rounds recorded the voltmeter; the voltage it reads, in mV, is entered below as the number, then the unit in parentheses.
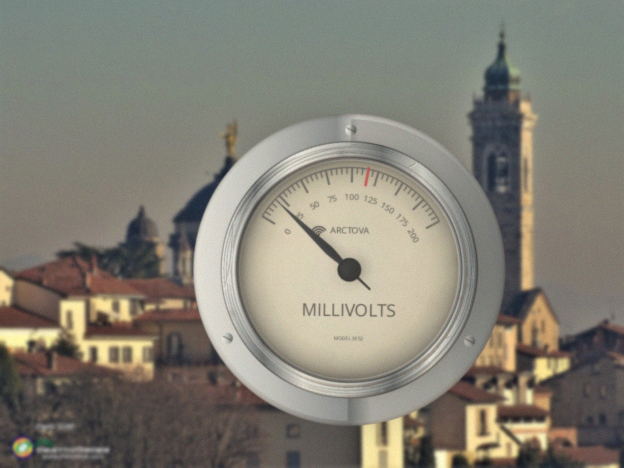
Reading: 20 (mV)
